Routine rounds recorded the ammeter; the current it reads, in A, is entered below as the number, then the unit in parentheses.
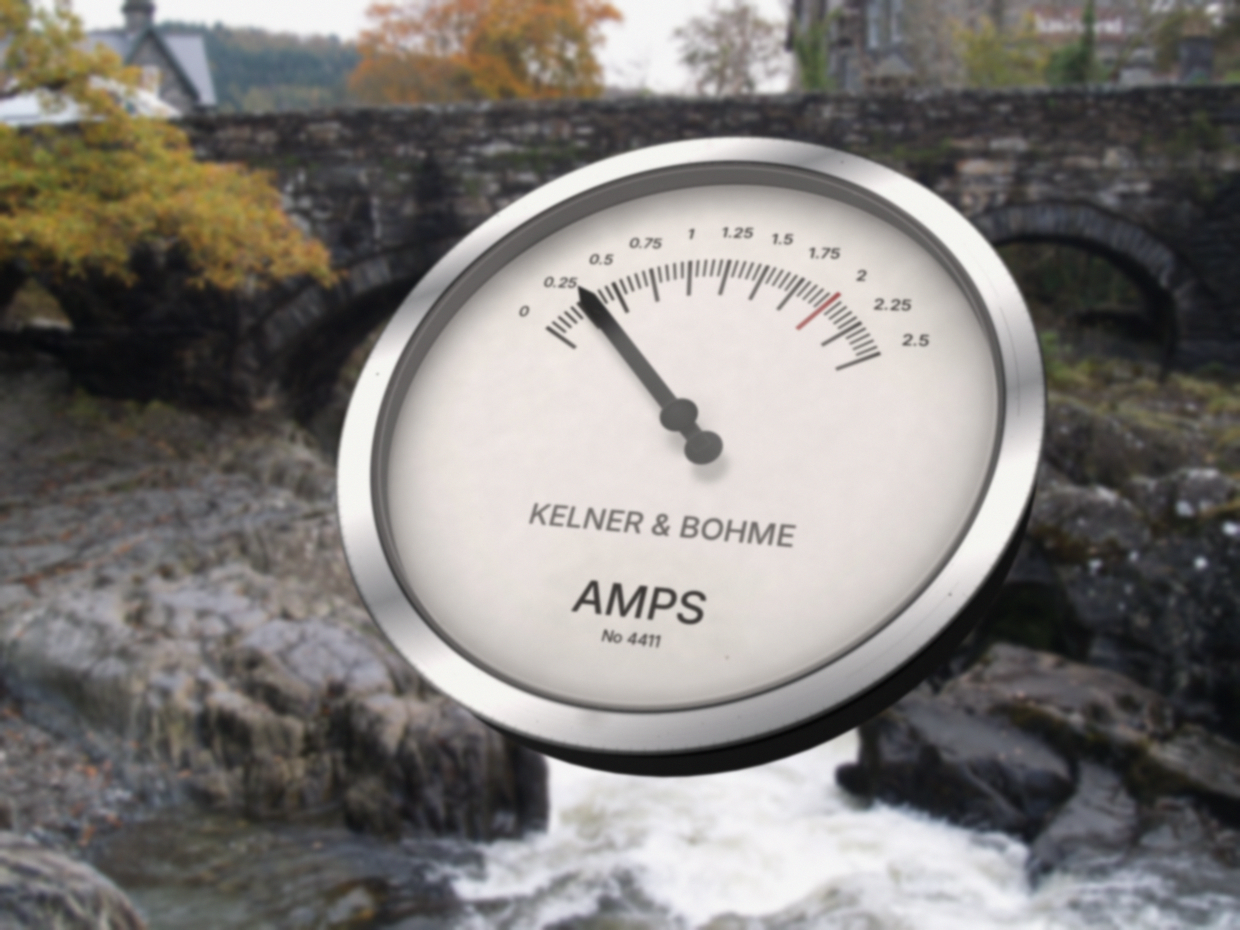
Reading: 0.3 (A)
